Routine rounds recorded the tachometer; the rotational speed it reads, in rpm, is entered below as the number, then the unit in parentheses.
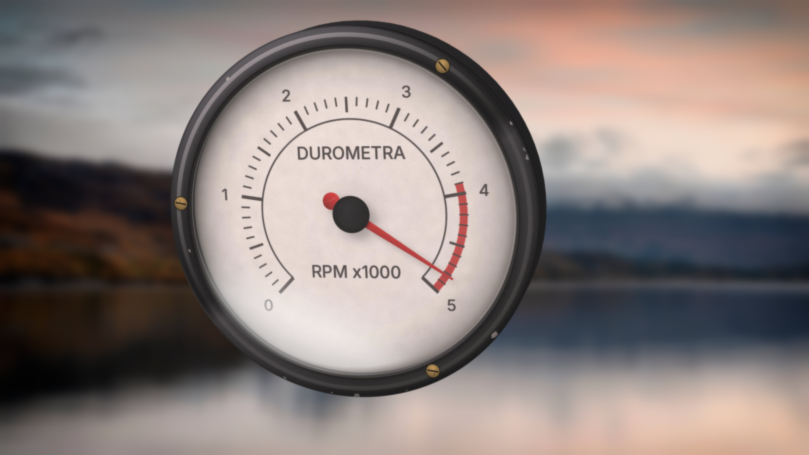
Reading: 4800 (rpm)
